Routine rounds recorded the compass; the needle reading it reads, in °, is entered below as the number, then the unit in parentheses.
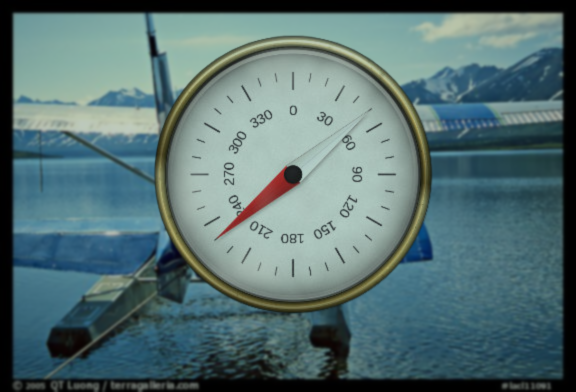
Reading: 230 (°)
